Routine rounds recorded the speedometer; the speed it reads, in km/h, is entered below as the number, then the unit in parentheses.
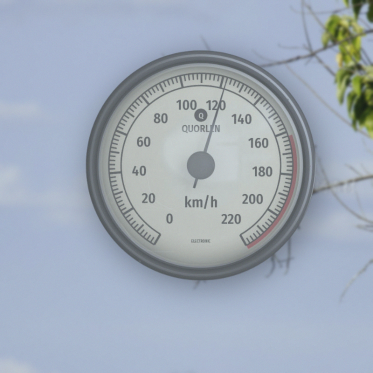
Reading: 122 (km/h)
